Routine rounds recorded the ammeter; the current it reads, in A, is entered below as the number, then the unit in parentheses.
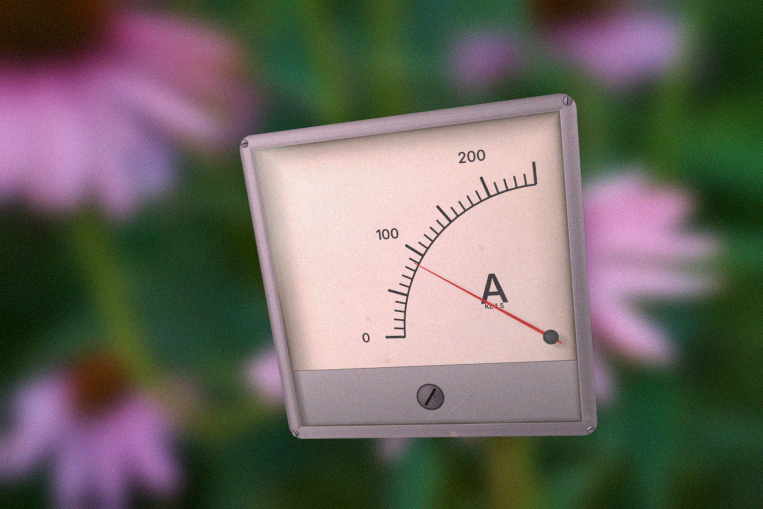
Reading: 90 (A)
